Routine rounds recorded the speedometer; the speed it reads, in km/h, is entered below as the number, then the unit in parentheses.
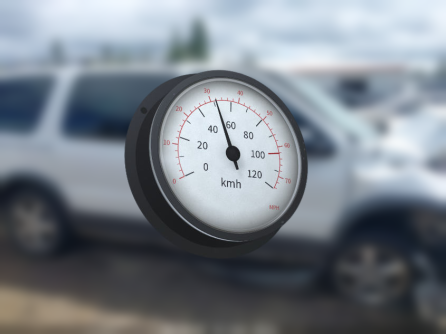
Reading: 50 (km/h)
